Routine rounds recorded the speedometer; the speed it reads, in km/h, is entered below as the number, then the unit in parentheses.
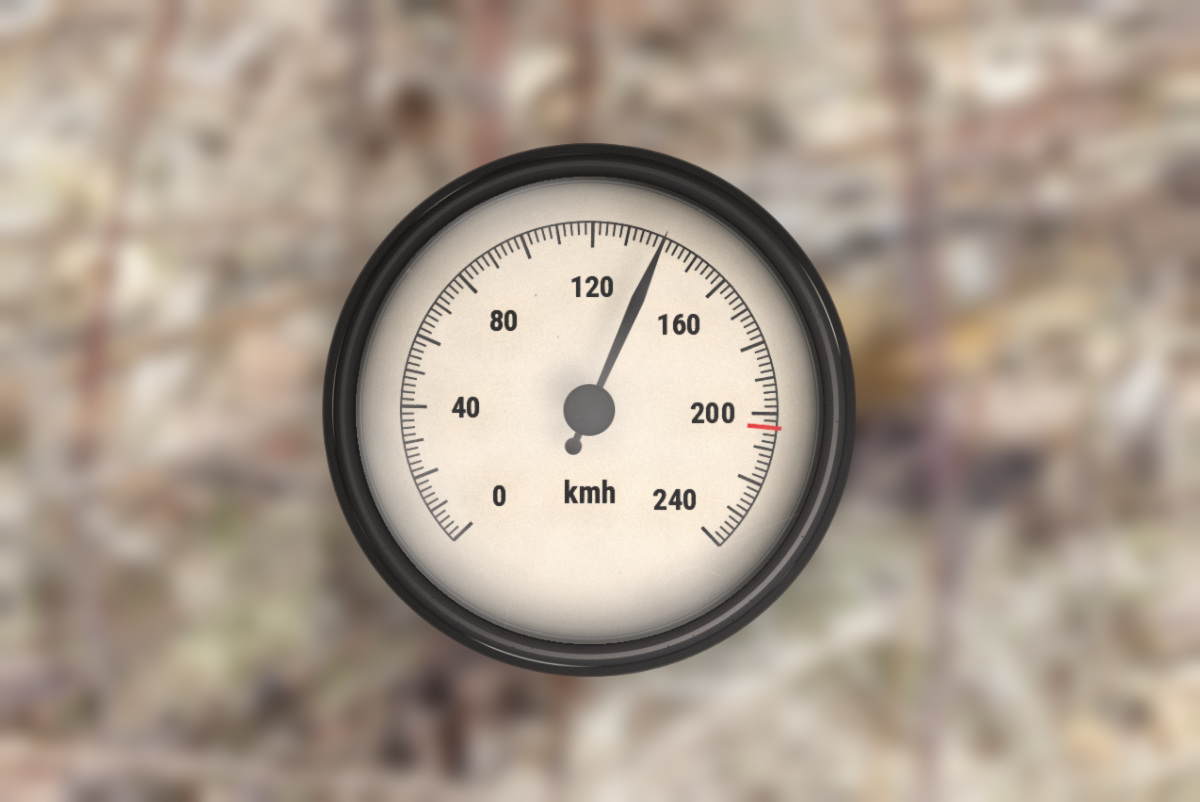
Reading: 140 (km/h)
